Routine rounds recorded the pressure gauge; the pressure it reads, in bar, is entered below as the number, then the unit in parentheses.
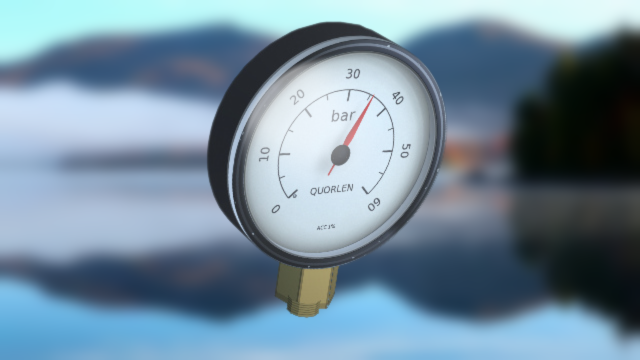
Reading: 35 (bar)
